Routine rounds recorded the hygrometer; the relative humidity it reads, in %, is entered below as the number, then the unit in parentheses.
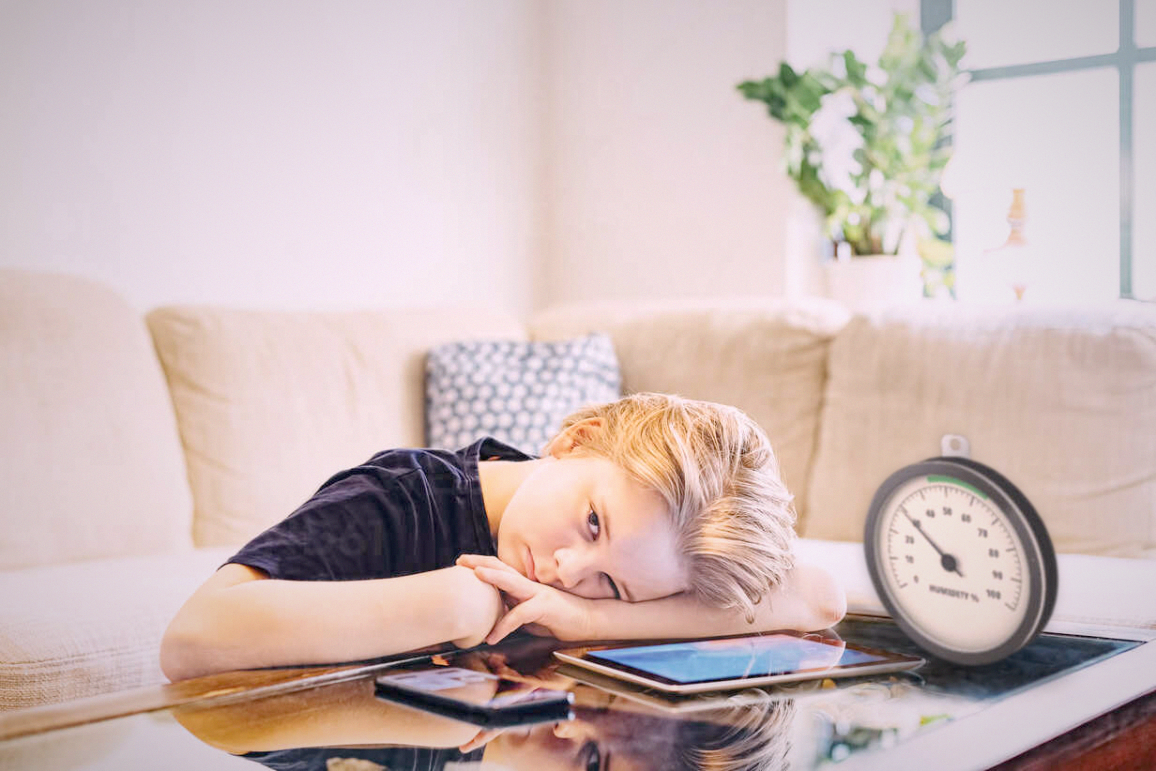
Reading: 30 (%)
